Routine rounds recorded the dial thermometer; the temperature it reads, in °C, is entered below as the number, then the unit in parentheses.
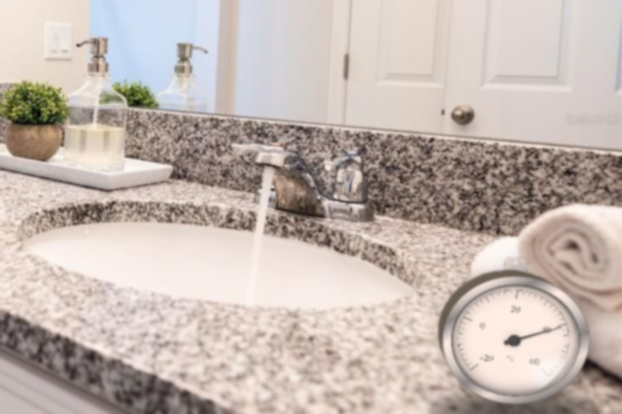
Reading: 40 (°C)
